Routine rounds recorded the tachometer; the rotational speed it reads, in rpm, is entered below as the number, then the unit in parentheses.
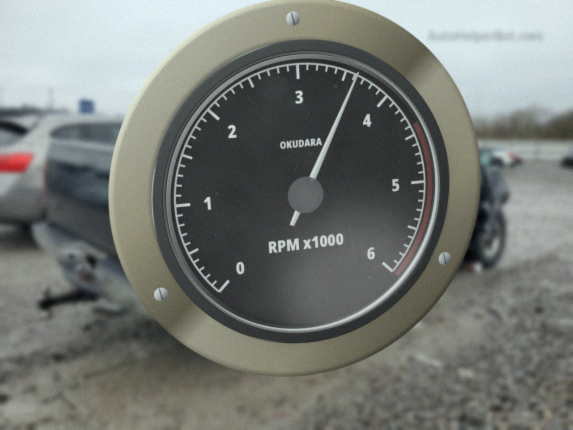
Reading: 3600 (rpm)
